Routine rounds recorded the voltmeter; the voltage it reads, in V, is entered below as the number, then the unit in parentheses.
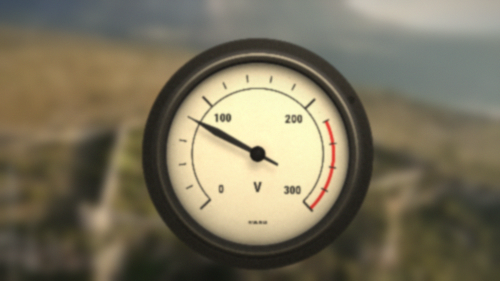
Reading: 80 (V)
